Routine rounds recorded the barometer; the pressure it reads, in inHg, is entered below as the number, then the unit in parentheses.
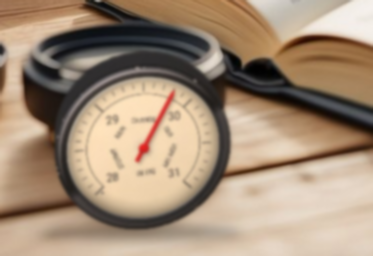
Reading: 29.8 (inHg)
